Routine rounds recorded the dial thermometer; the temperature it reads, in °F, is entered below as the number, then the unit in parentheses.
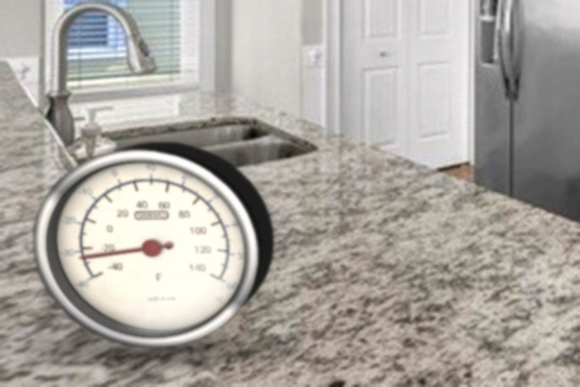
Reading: -25 (°F)
